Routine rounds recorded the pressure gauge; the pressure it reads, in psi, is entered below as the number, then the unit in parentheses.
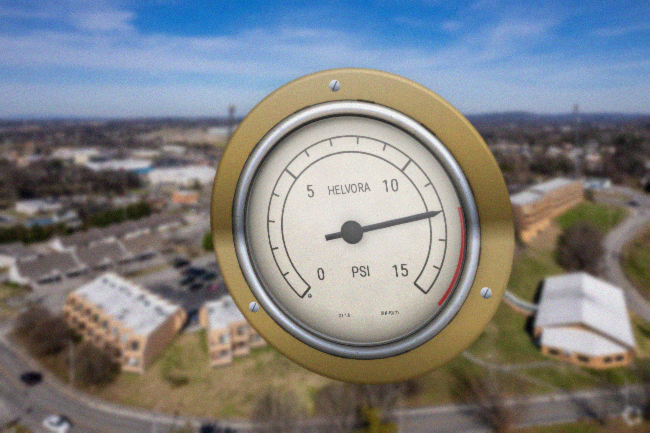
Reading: 12 (psi)
